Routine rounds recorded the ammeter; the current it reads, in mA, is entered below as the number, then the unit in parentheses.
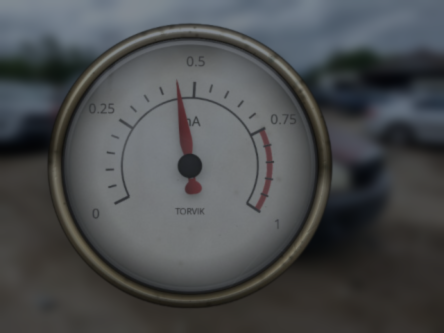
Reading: 0.45 (mA)
